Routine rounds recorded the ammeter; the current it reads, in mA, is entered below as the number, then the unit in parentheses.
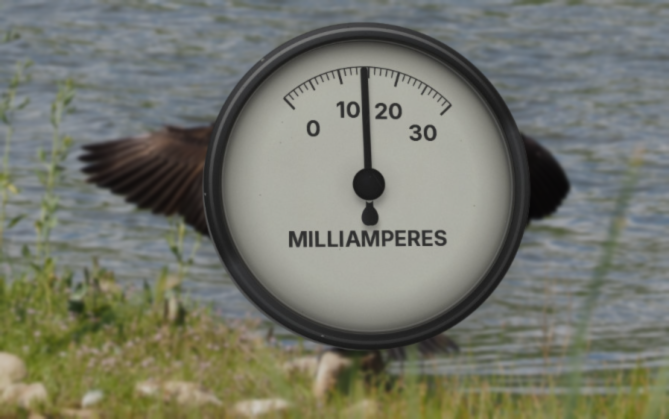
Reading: 14 (mA)
